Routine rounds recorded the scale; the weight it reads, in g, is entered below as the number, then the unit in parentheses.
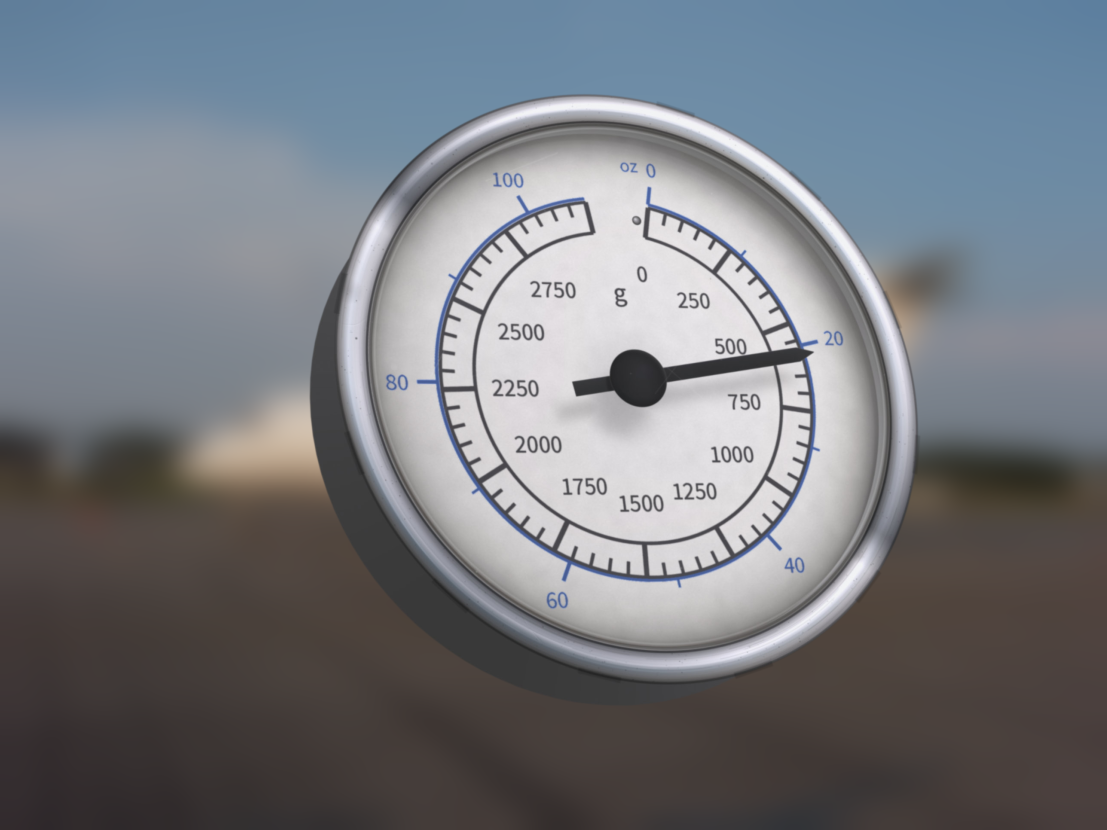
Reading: 600 (g)
